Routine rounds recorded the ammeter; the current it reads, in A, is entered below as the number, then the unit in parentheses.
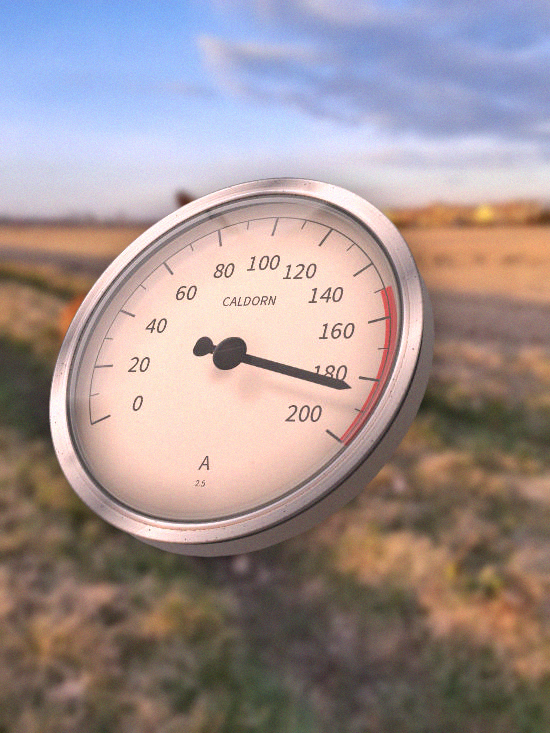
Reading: 185 (A)
